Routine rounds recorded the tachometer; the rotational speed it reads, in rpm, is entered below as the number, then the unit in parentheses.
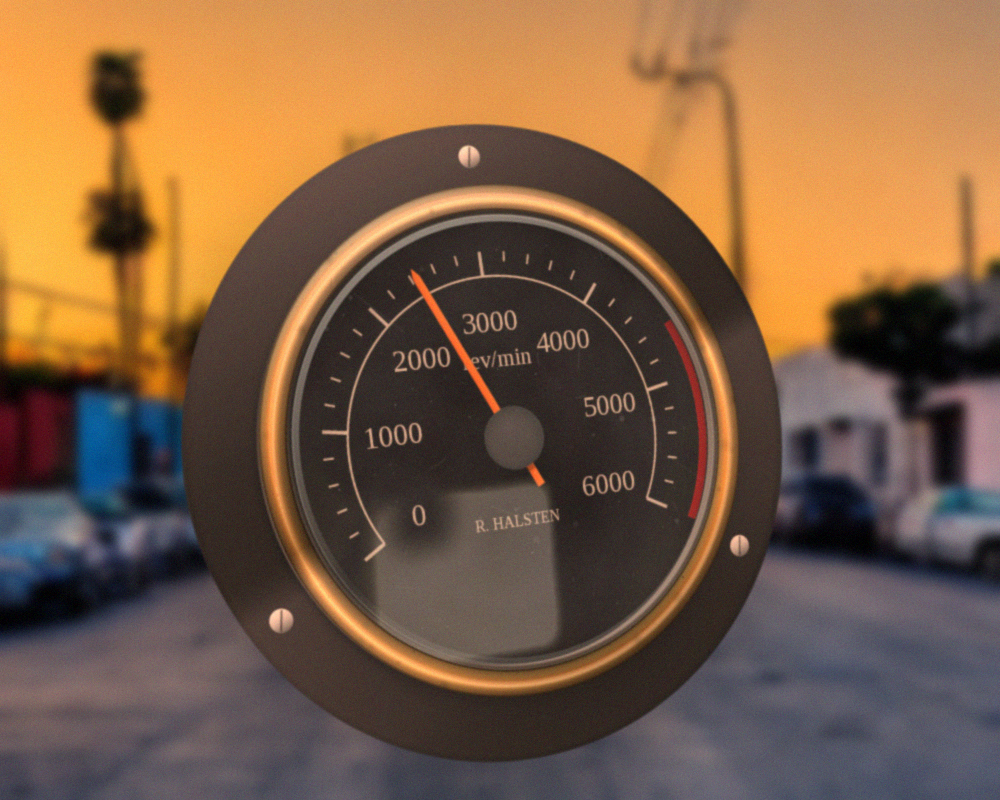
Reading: 2400 (rpm)
